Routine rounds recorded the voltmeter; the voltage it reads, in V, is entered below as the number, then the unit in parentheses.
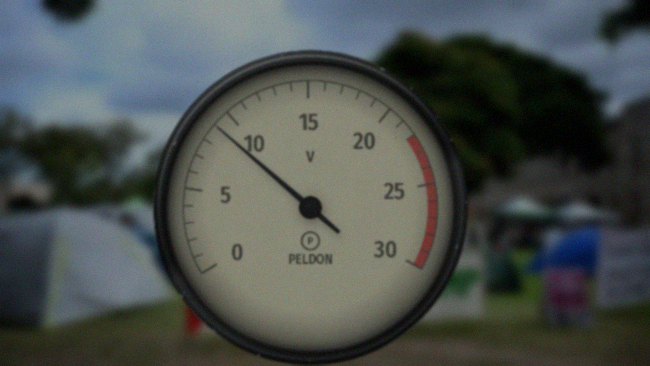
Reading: 9 (V)
